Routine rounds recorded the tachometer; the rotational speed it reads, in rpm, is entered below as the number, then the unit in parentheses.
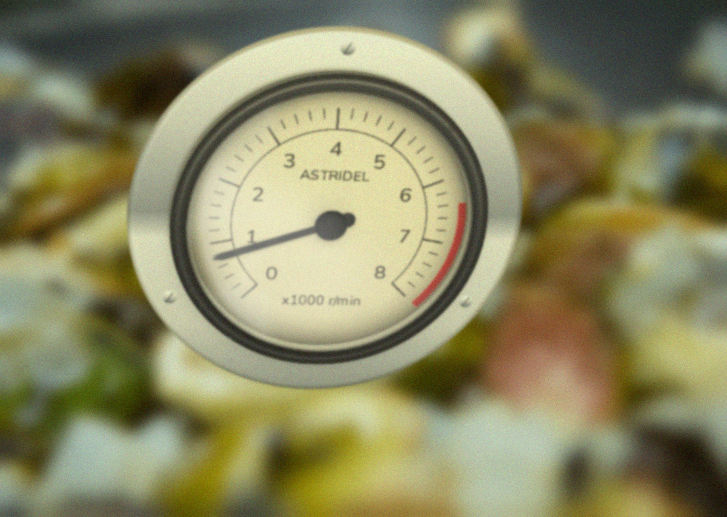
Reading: 800 (rpm)
